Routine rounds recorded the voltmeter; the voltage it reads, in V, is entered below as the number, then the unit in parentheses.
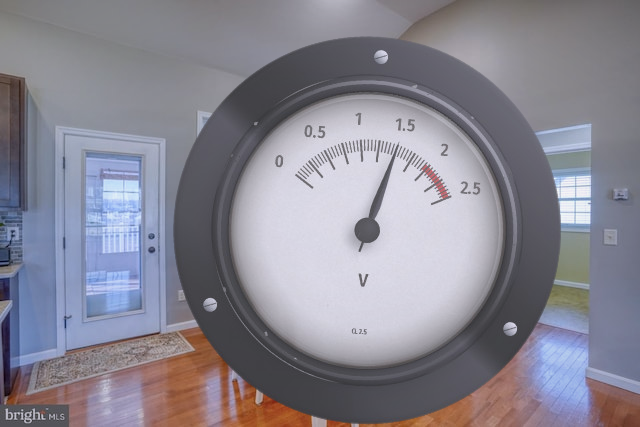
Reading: 1.5 (V)
